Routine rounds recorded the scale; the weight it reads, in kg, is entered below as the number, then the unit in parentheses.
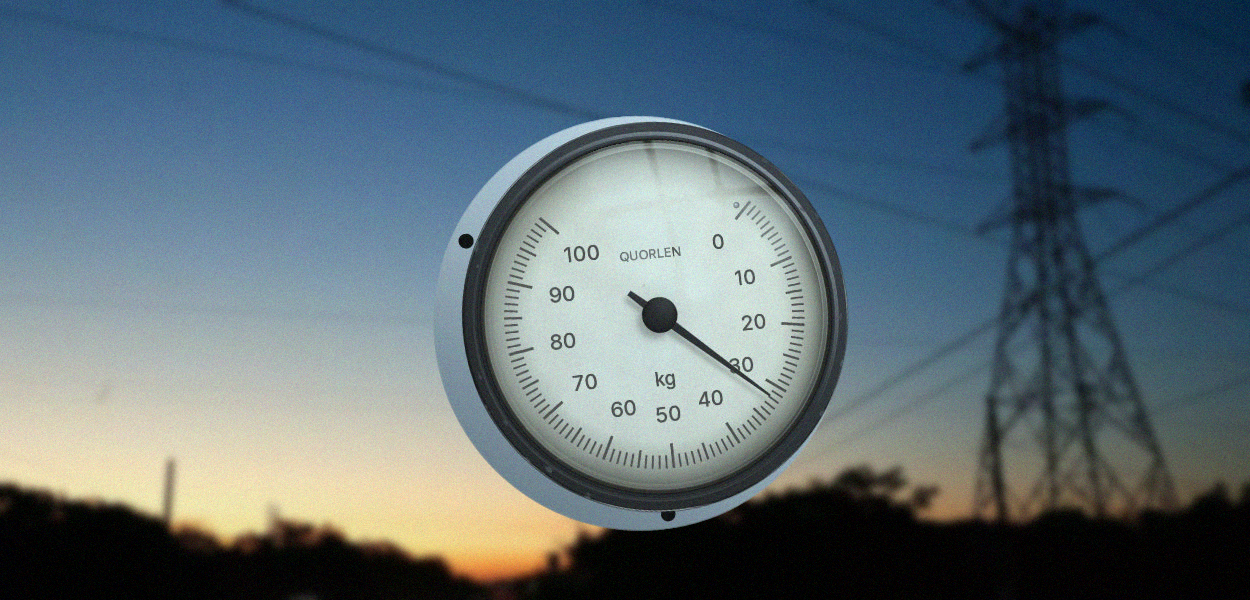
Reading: 32 (kg)
